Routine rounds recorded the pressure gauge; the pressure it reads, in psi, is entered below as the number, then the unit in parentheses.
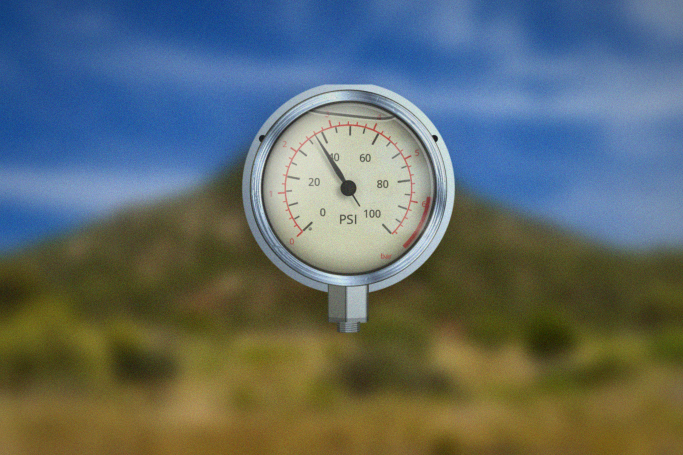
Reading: 37.5 (psi)
